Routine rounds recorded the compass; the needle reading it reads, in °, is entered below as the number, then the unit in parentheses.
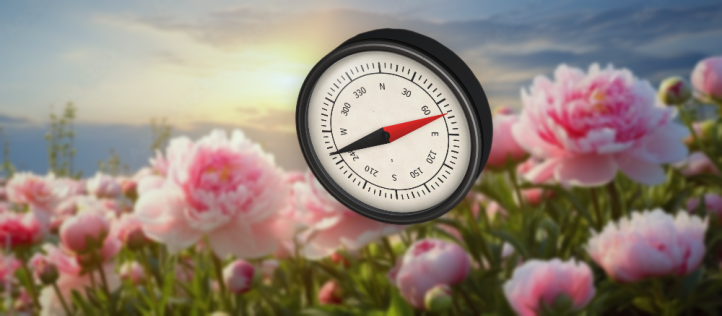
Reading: 70 (°)
